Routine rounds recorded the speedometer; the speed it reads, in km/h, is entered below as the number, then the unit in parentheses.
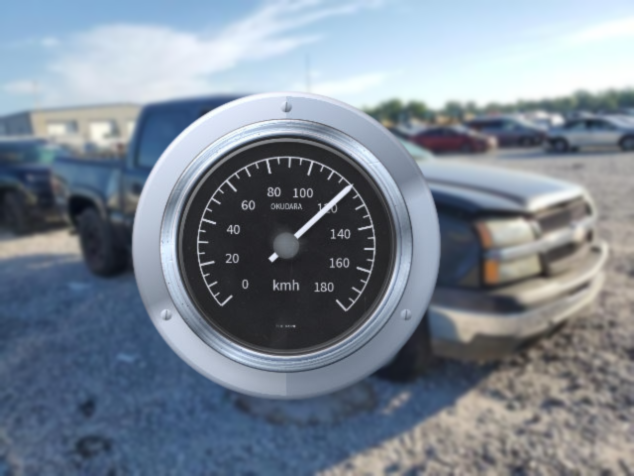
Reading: 120 (km/h)
